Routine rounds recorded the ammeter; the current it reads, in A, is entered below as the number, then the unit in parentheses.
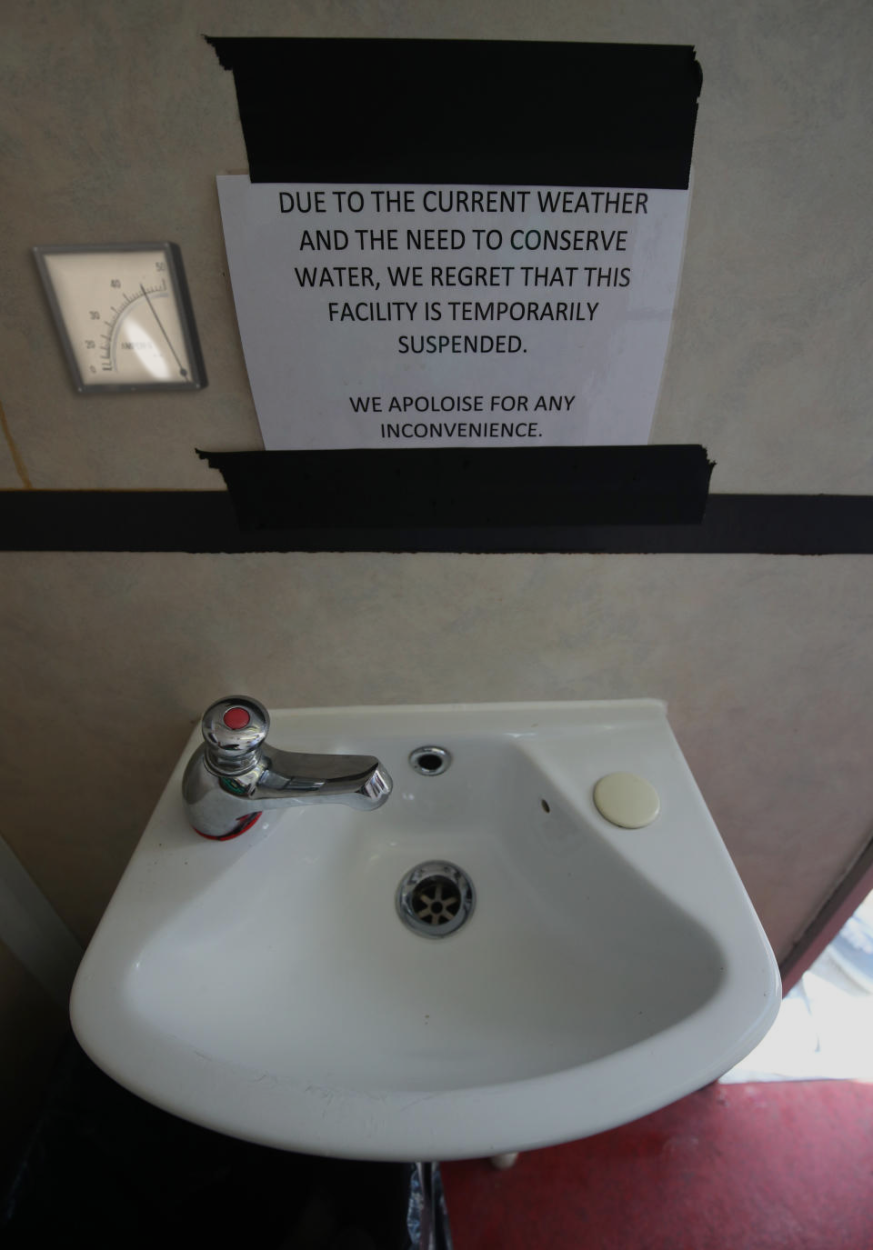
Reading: 45 (A)
